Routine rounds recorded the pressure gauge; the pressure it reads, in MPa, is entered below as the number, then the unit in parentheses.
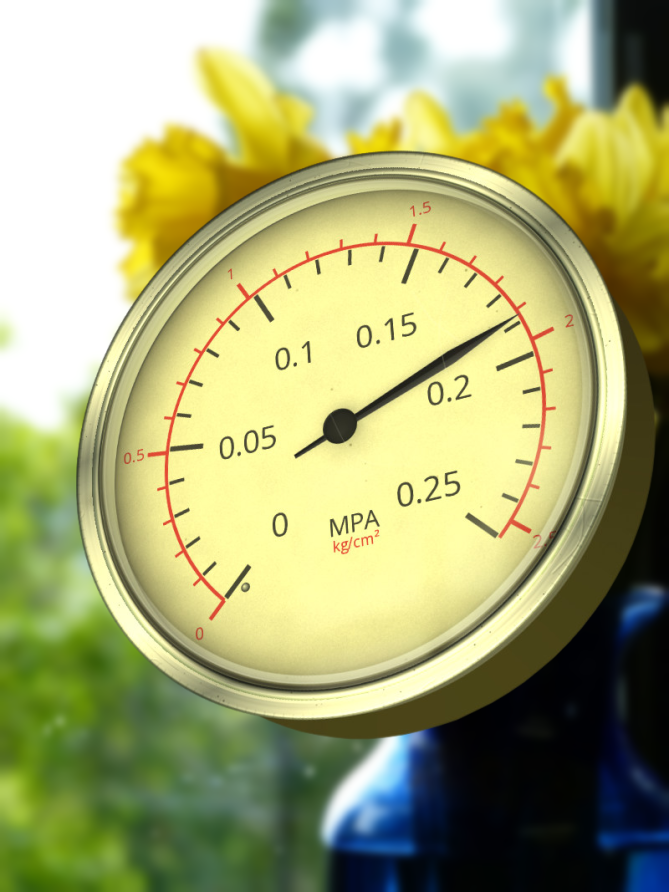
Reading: 0.19 (MPa)
